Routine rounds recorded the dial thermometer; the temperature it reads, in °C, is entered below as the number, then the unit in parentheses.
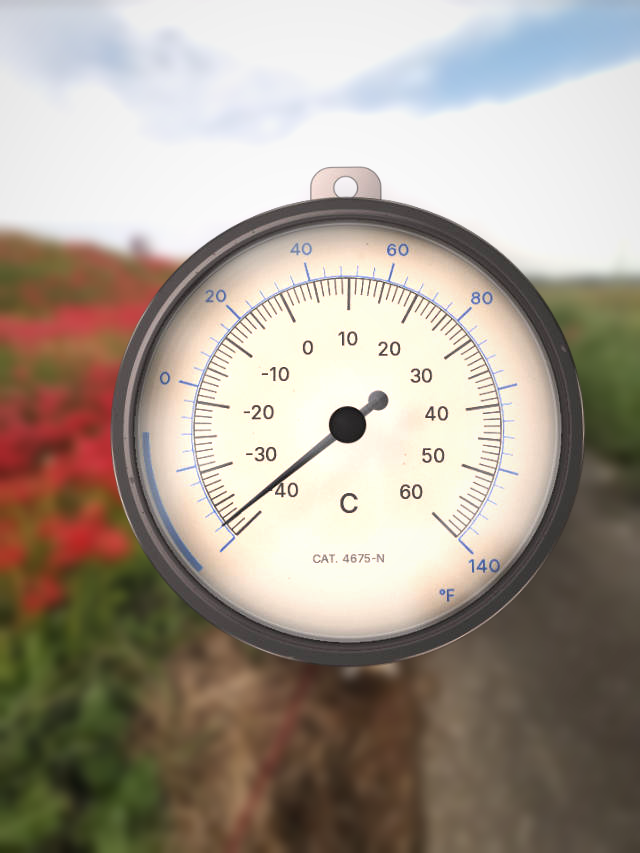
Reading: -38 (°C)
